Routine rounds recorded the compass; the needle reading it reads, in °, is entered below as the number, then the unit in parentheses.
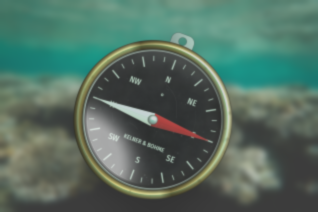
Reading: 90 (°)
